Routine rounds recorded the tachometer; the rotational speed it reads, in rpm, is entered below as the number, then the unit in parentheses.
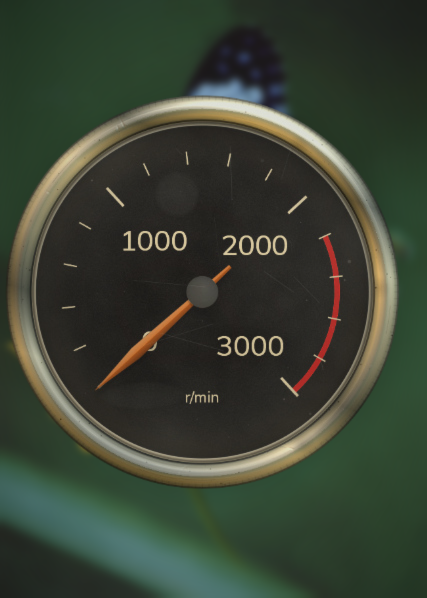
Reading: 0 (rpm)
